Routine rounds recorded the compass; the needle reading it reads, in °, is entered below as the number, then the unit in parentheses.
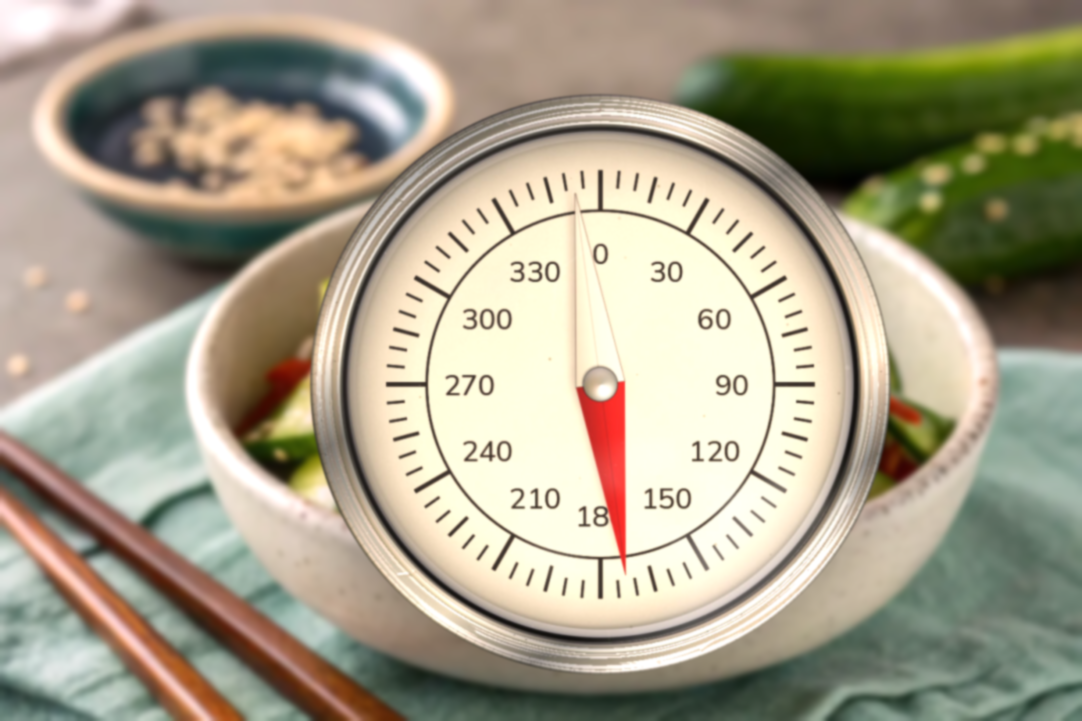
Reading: 172.5 (°)
